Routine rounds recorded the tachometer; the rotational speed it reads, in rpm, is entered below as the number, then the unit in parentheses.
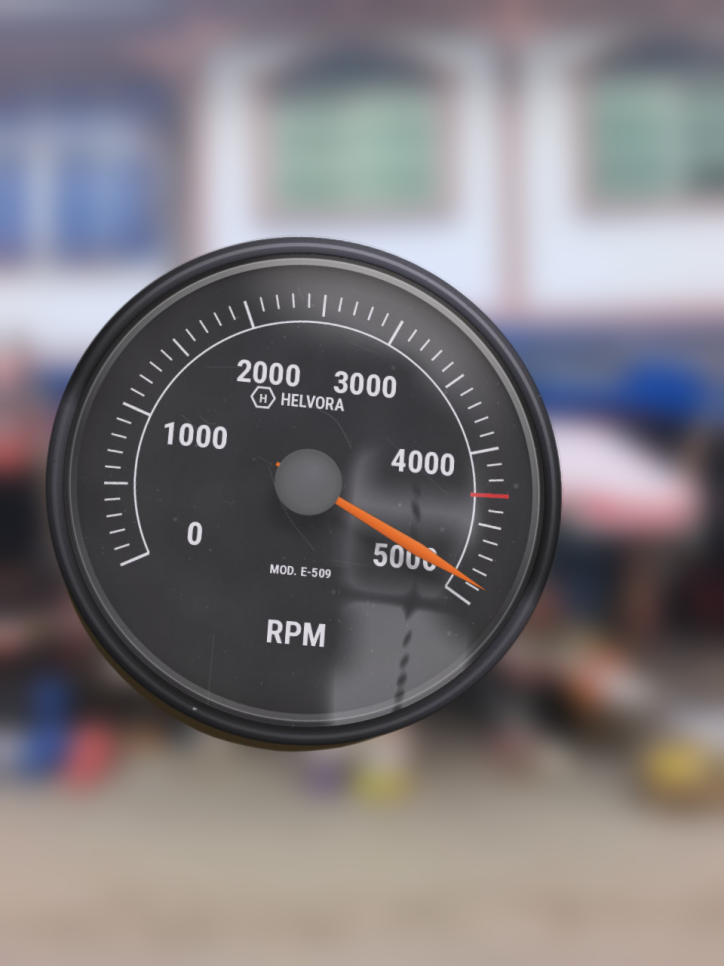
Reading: 4900 (rpm)
